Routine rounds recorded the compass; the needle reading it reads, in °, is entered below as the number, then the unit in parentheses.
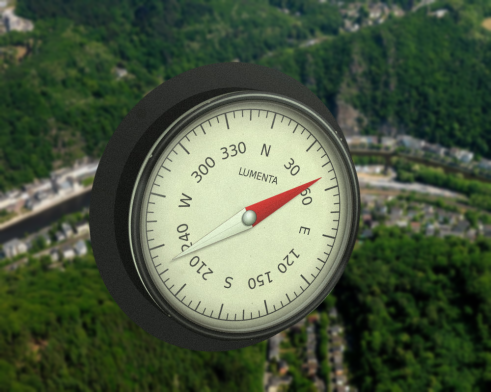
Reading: 50 (°)
